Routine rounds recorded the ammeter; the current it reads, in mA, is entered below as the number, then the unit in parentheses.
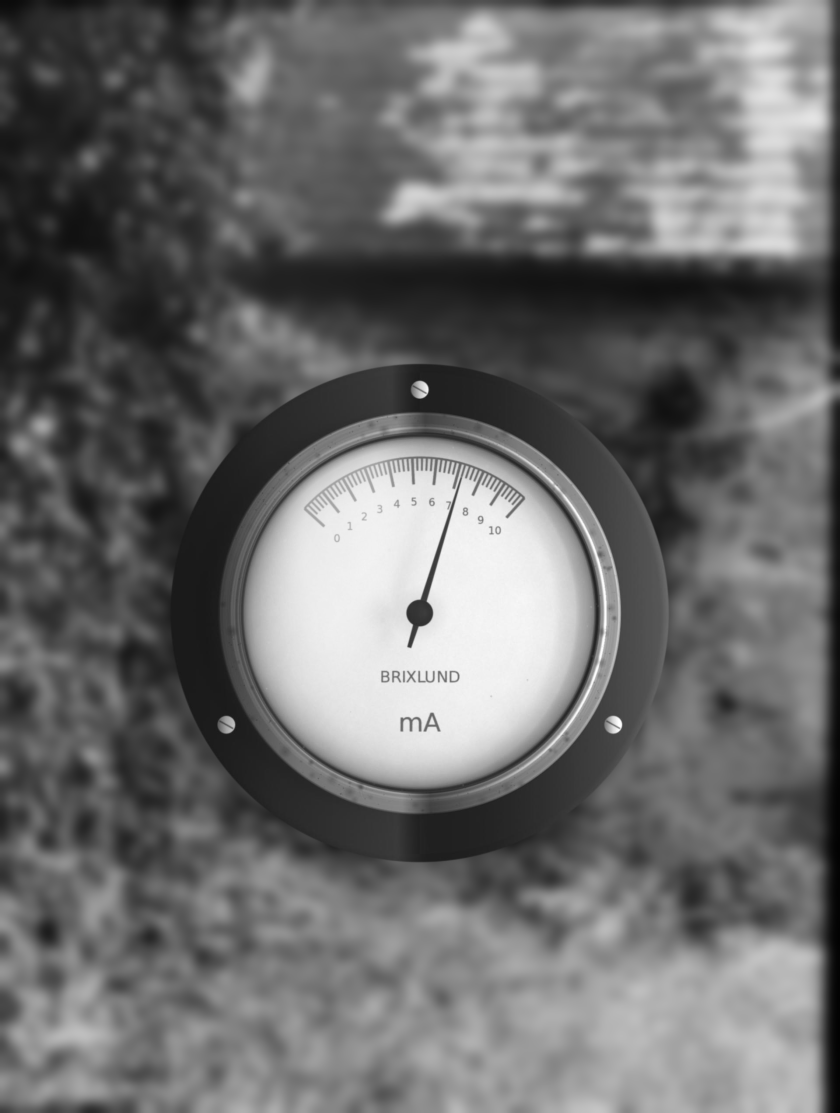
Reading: 7.2 (mA)
